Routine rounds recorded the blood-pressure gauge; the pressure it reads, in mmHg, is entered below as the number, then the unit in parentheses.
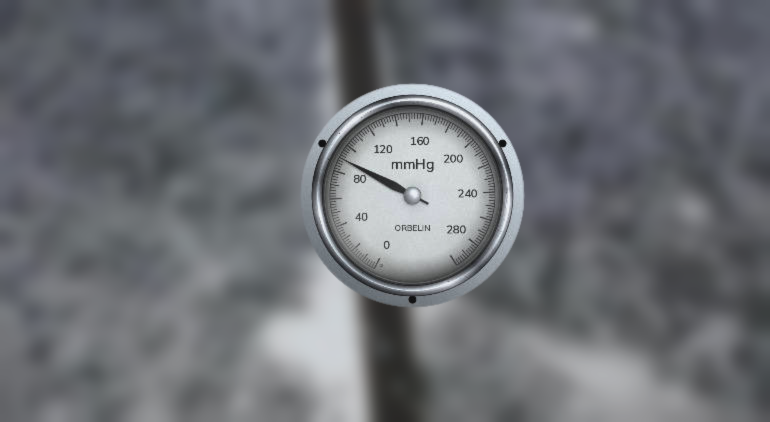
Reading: 90 (mmHg)
